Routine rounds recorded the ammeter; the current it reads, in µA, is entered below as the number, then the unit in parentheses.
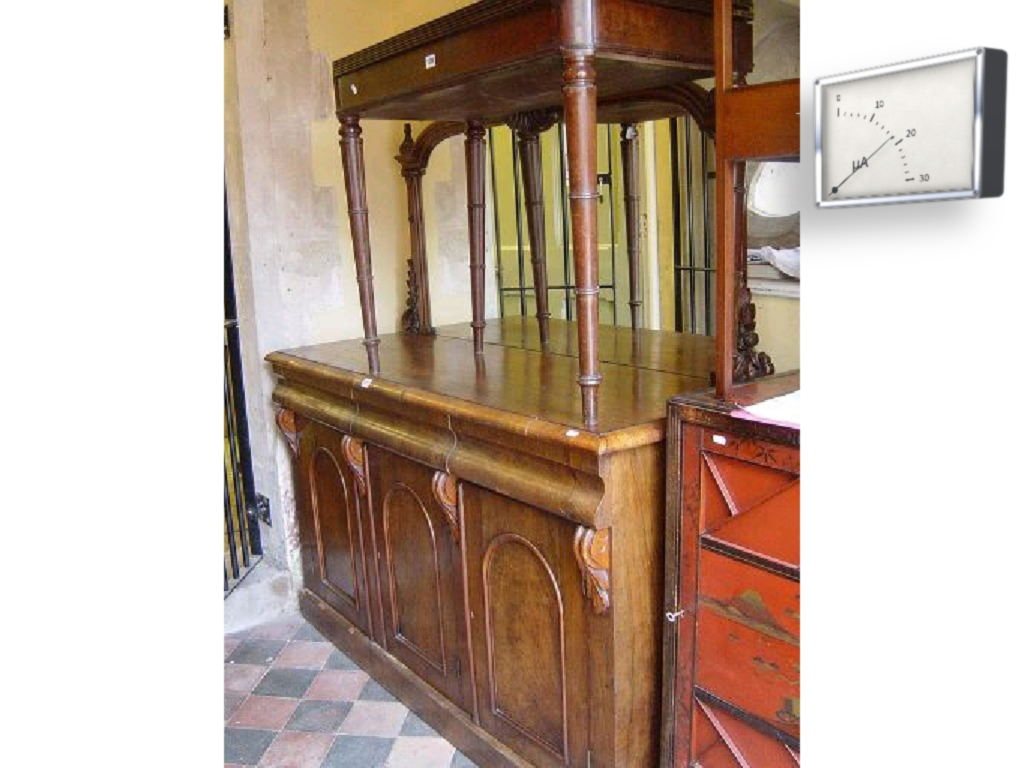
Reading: 18 (µA)
